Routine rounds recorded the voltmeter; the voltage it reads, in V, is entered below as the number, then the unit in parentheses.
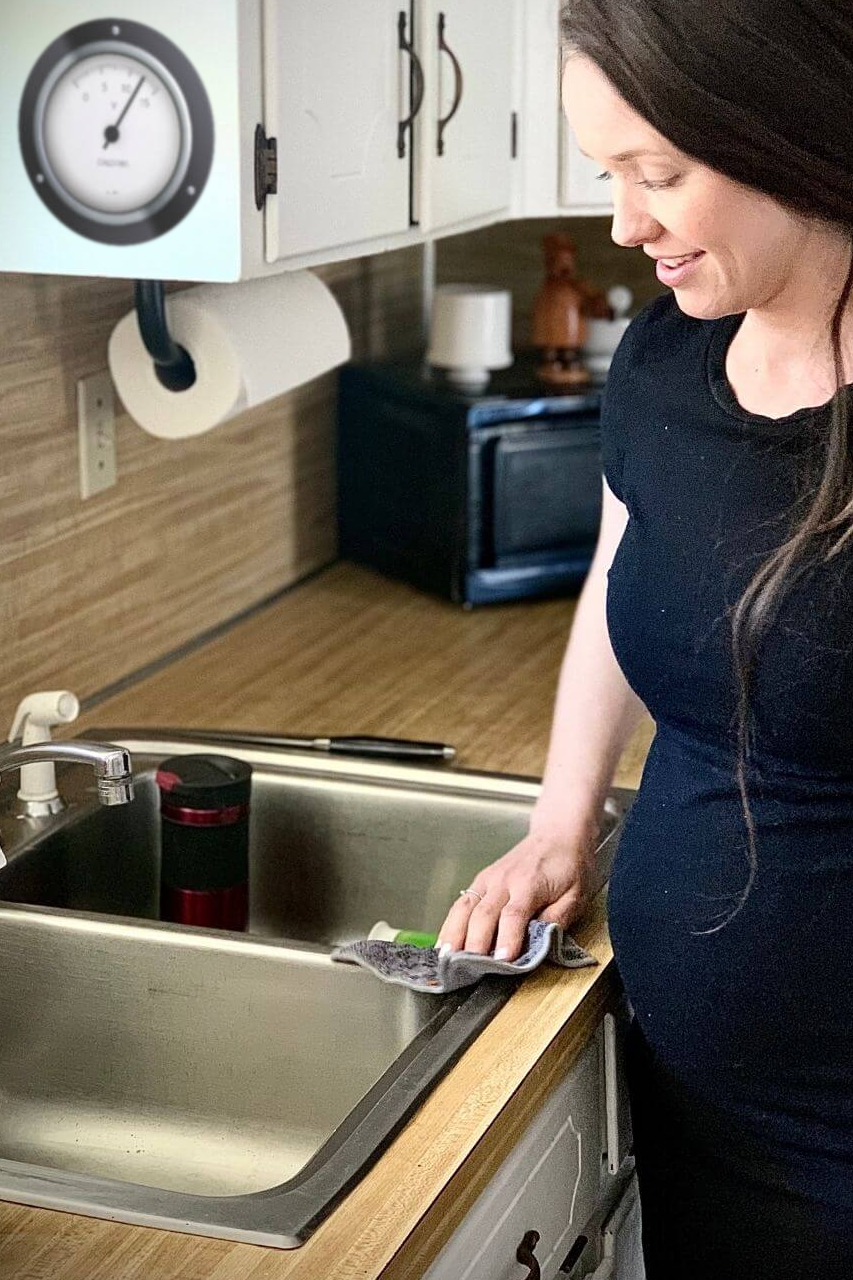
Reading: 12.5 (V)
